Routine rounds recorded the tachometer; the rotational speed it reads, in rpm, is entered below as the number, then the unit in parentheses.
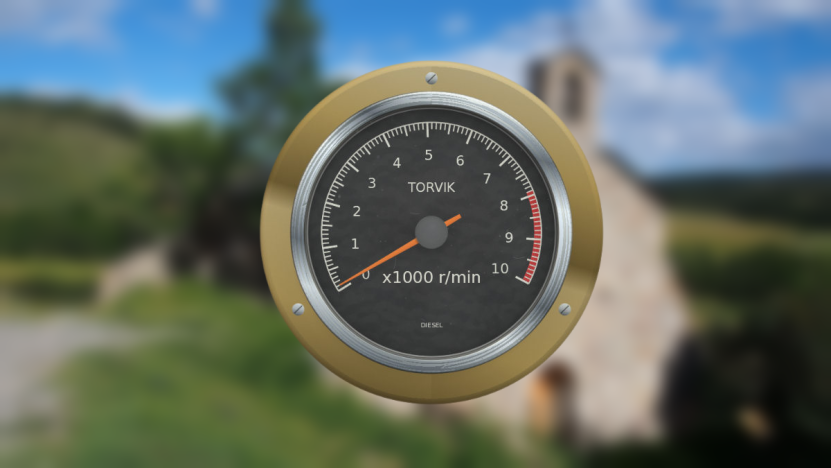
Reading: 100 (rpm)
